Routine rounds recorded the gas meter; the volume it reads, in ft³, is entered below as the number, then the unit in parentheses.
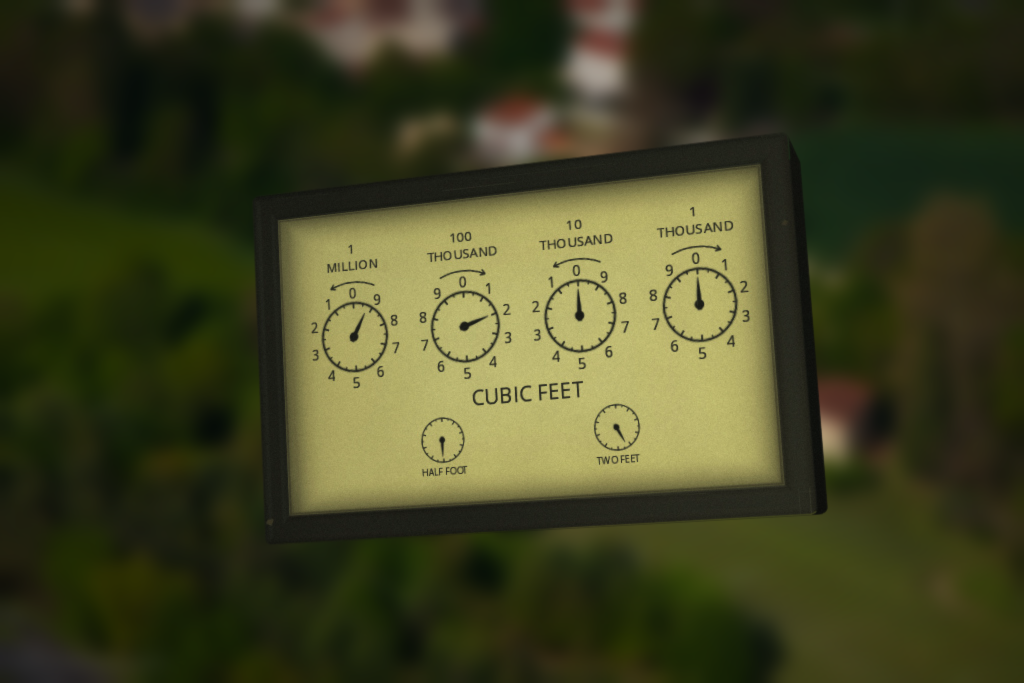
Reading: 920000 (ft³)
